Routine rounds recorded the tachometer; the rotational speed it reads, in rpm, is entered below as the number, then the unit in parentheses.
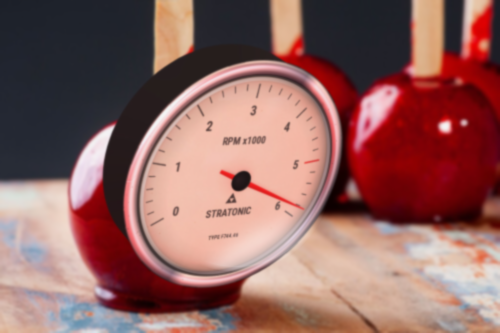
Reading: 5800 (rpm)
